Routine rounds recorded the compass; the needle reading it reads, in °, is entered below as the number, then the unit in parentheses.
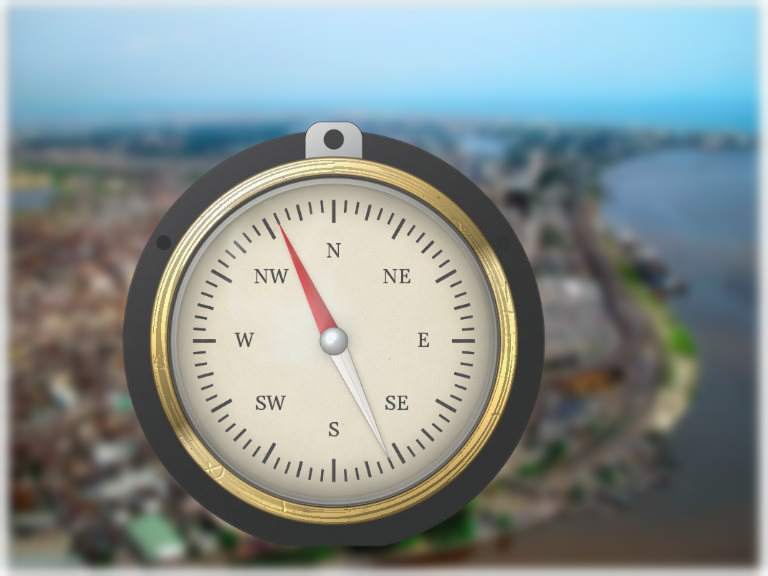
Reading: 335 (°)
